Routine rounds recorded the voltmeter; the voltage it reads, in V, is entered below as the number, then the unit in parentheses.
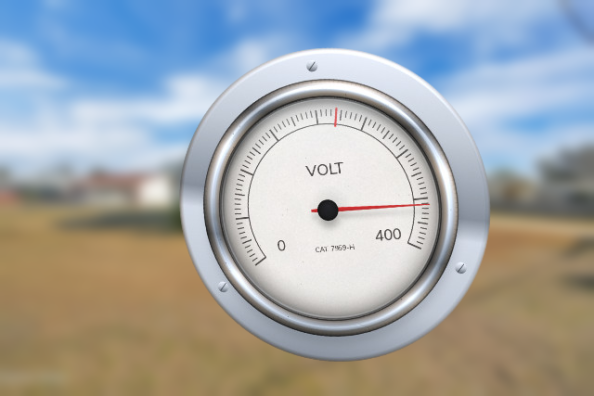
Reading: 355 (V)
